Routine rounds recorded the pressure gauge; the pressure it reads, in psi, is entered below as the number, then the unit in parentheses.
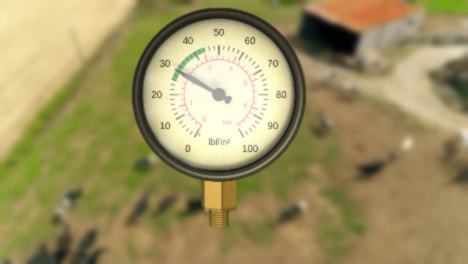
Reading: 30 (psi)
